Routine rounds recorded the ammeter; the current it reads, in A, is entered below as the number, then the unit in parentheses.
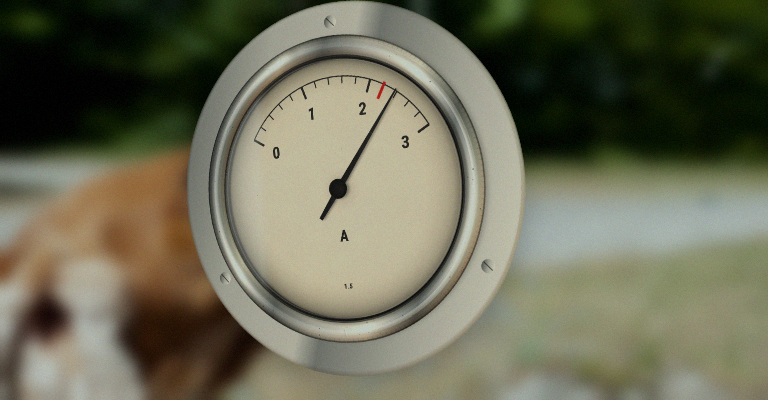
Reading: 2.4 (A)
